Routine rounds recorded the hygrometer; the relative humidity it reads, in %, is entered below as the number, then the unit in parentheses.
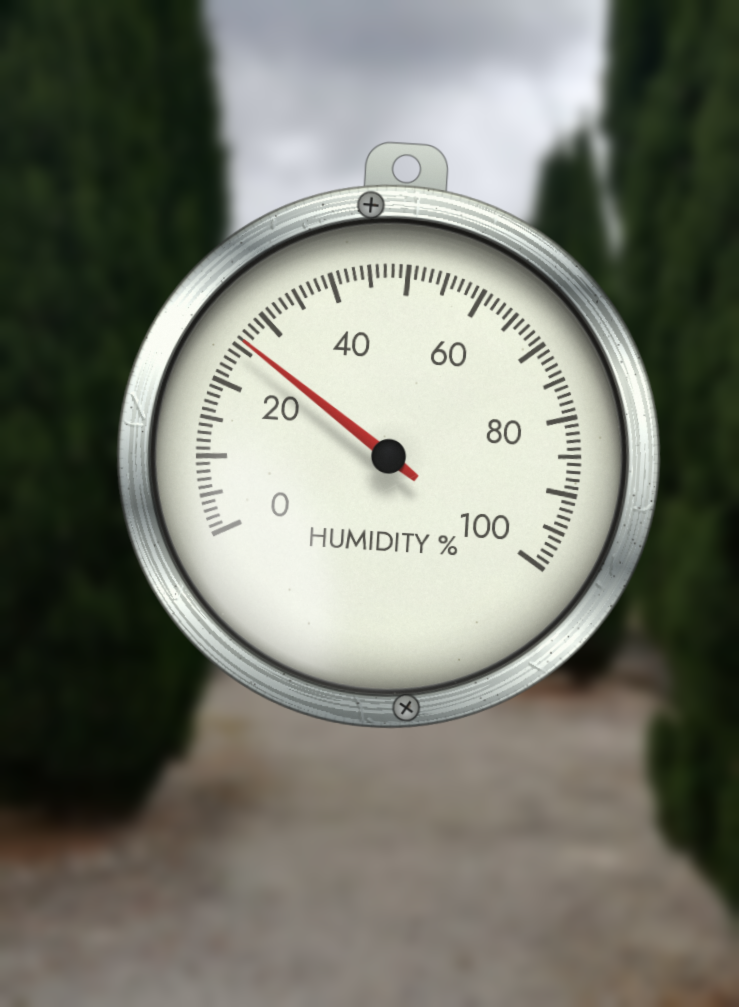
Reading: 26 (%)
